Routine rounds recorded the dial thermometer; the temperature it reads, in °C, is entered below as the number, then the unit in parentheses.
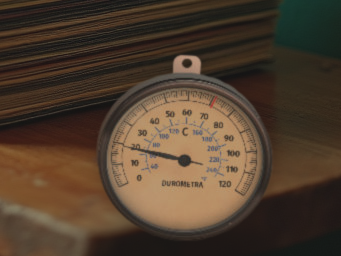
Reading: 20 (°C)
